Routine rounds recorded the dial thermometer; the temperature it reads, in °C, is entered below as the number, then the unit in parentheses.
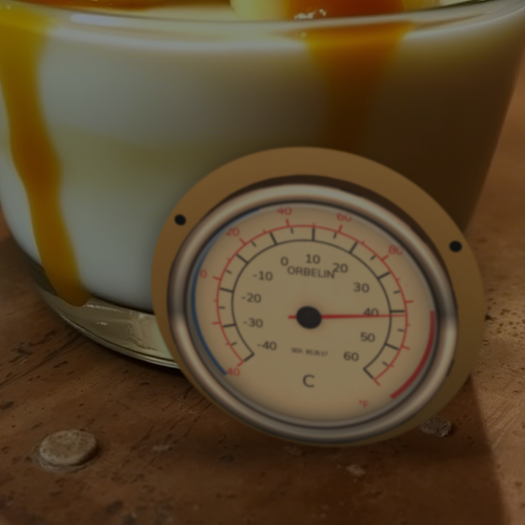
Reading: 40 (°C)
